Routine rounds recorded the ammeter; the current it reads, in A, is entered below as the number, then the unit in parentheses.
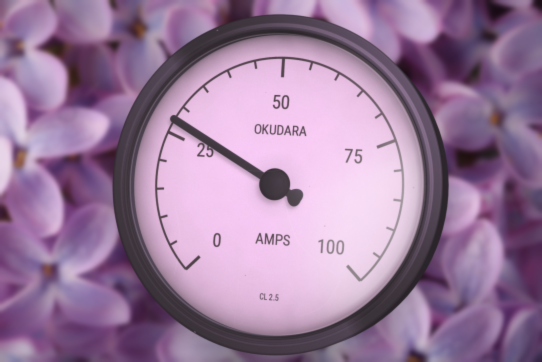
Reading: 27.5 (A)
